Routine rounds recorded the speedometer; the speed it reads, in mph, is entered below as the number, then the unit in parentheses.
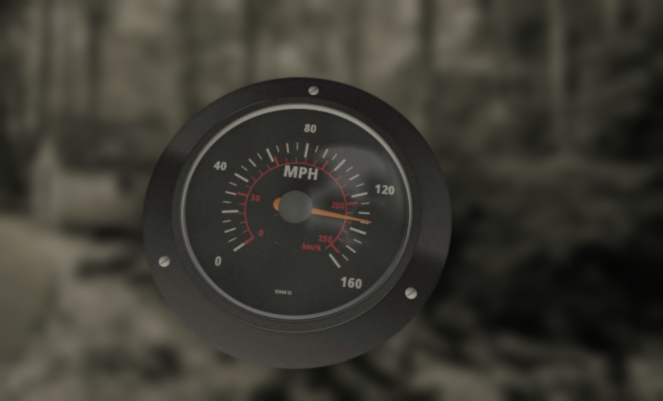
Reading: 135 (mph)
